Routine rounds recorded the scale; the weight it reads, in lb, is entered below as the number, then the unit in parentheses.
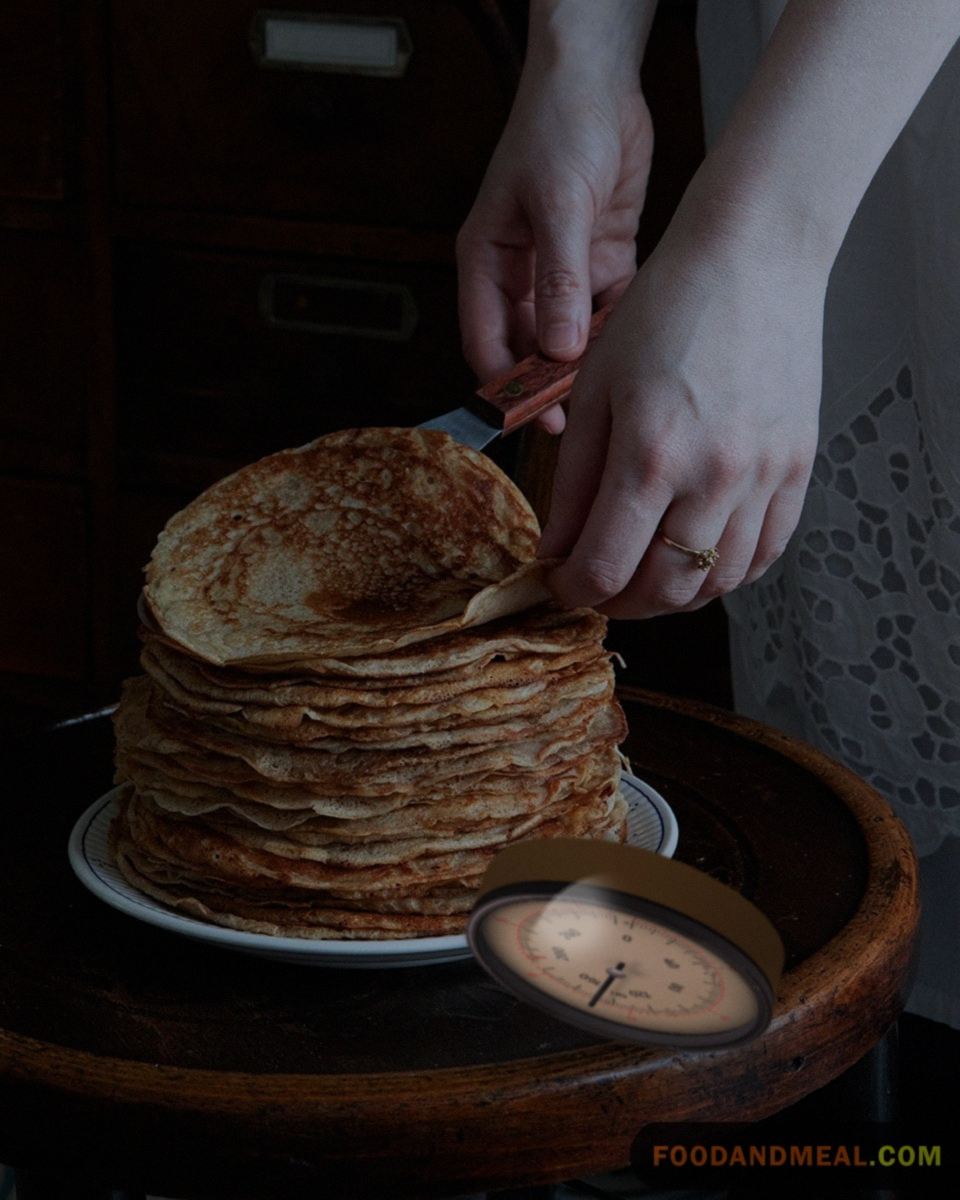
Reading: 150 (lb)
